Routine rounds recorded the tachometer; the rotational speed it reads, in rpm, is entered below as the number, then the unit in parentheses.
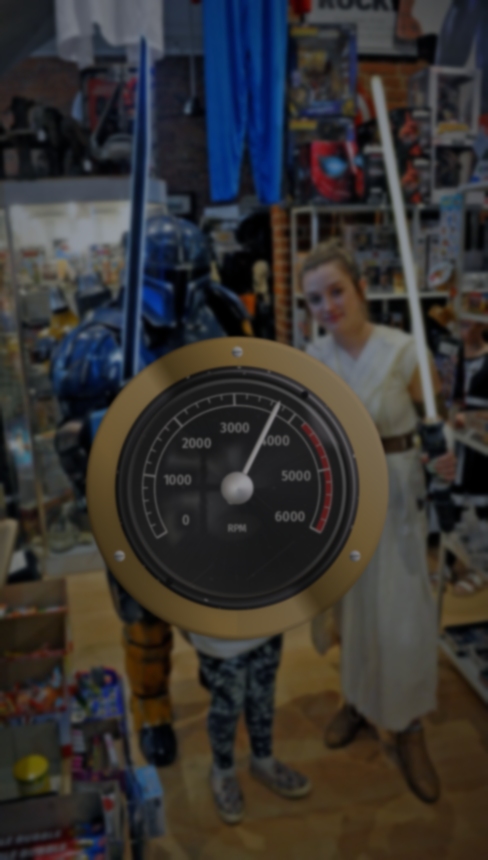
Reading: 3700 (rpm)
